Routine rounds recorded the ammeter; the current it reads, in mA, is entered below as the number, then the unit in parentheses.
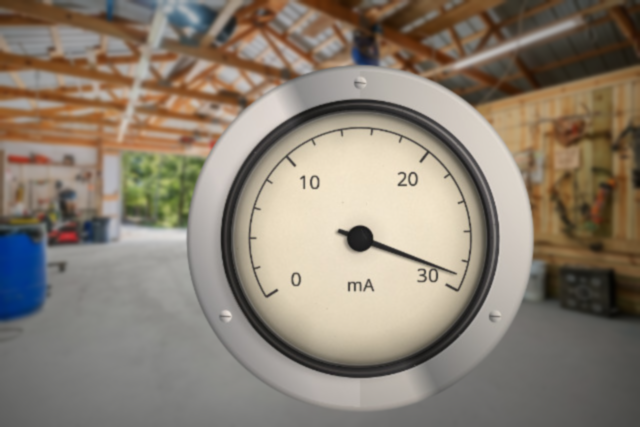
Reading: 29 (mA)
